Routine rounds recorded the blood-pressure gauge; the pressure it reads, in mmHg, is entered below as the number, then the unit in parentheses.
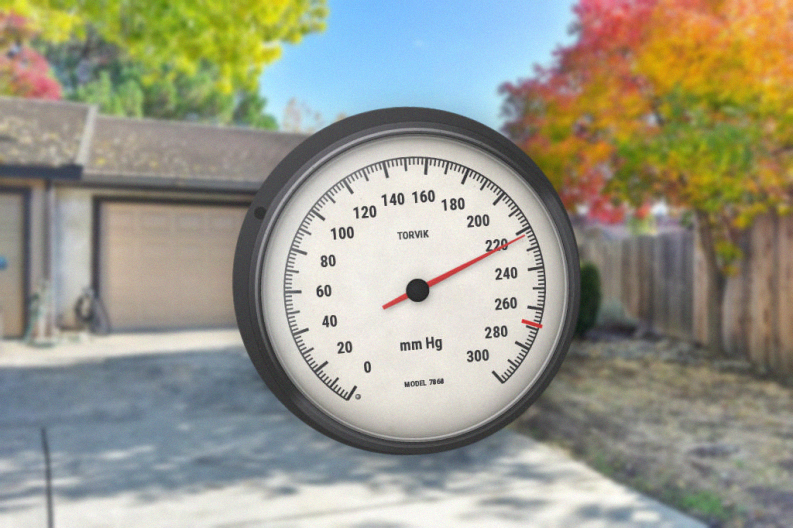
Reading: 222 (mmHg)
